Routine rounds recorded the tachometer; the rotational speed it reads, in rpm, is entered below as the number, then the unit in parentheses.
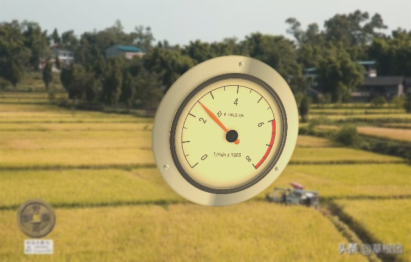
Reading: 2500 (rpm)
